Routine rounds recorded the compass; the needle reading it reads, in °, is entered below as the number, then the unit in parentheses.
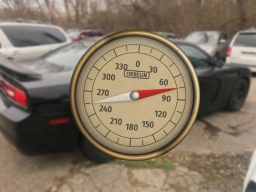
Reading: 75 (°)
